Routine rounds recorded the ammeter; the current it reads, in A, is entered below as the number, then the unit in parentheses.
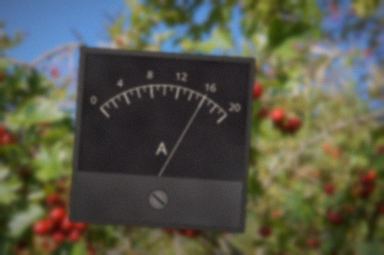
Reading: 16 (A)
